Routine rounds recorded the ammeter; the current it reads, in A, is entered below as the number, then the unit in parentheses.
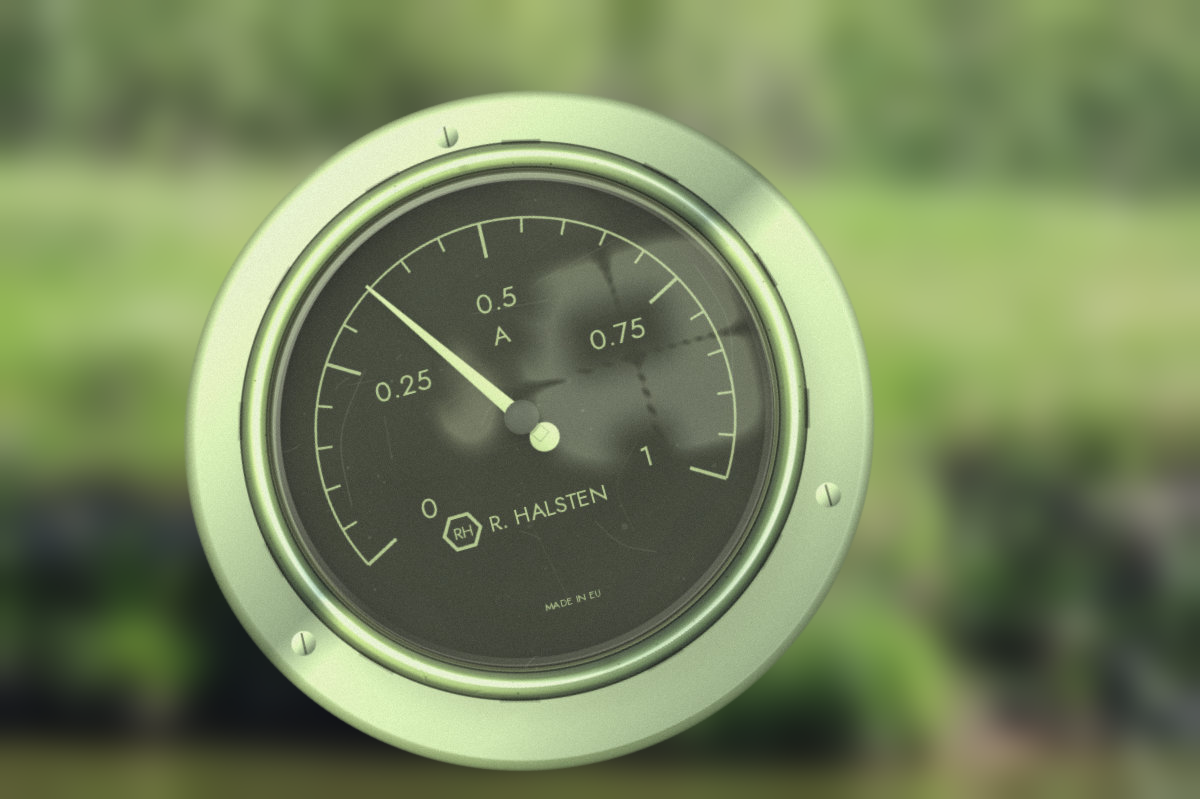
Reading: 0.35 (A)
